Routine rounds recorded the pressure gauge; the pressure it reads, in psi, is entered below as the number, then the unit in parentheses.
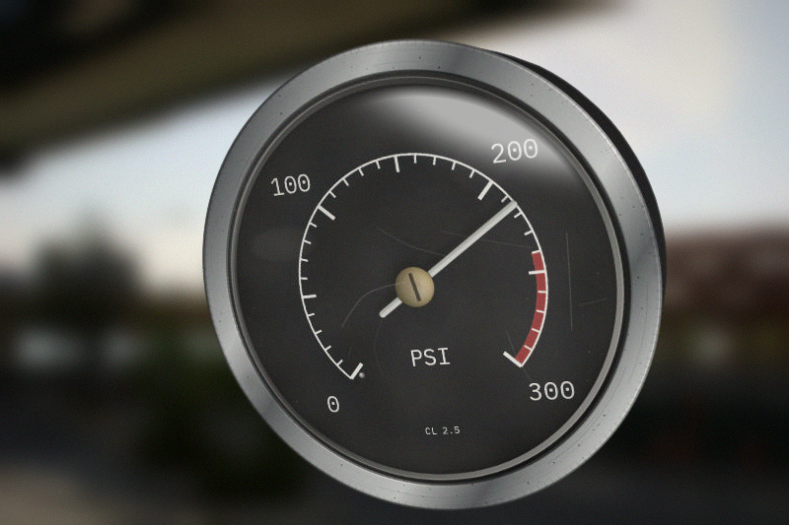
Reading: 215 (psi)
